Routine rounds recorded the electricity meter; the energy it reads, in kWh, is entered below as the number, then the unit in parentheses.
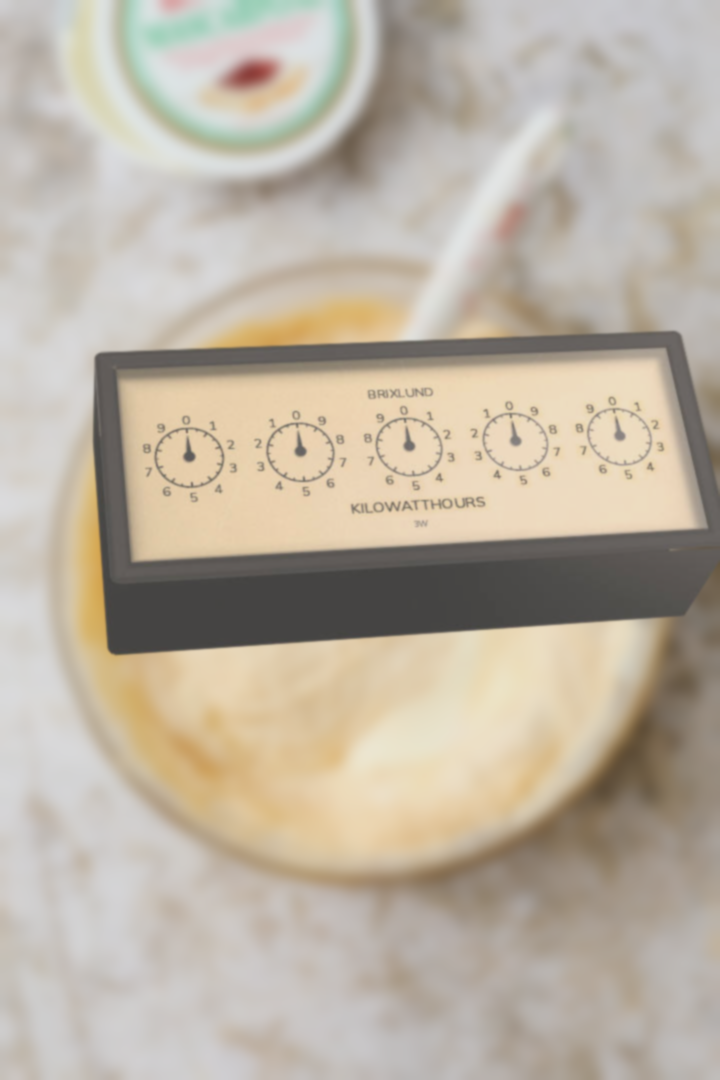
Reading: 0 (kWh)
